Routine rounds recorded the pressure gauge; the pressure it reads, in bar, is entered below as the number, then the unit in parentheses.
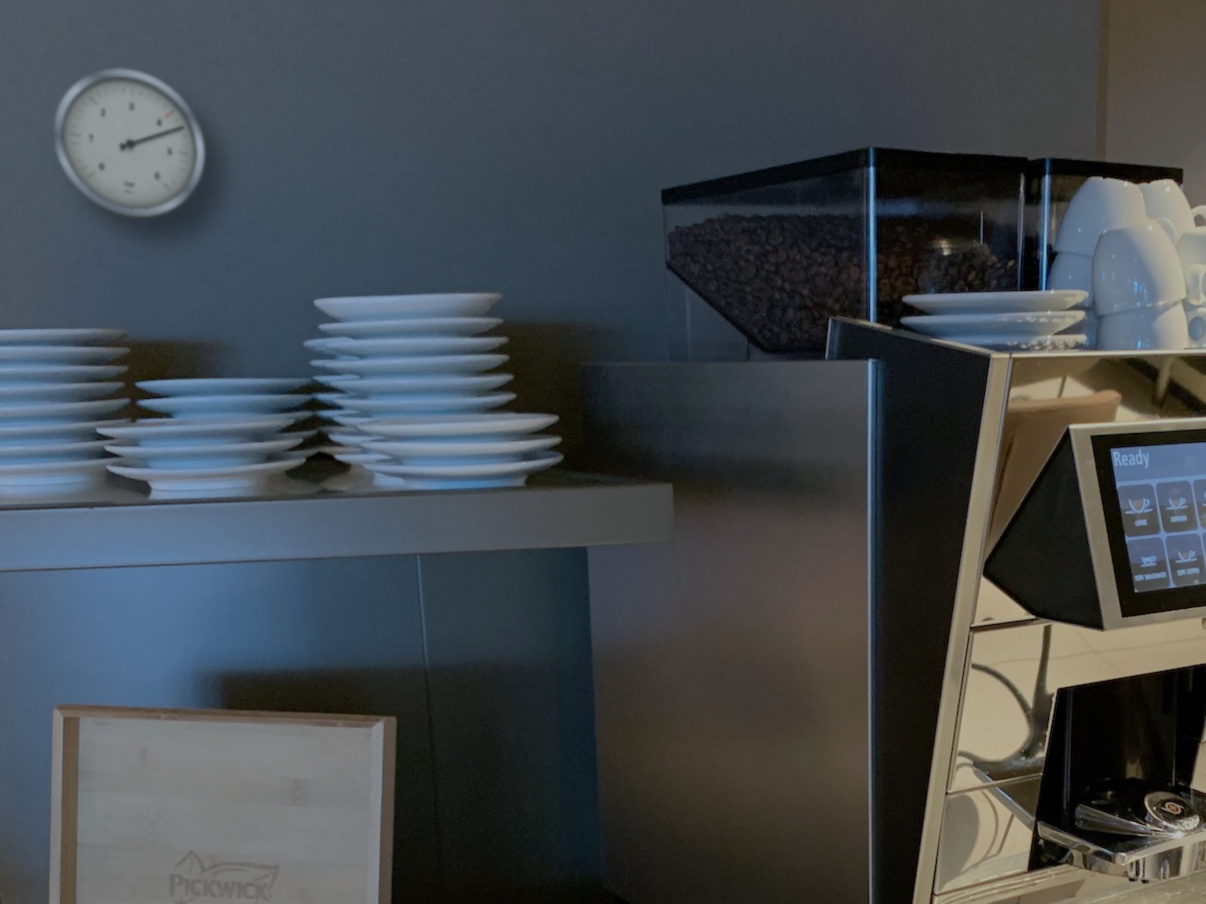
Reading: 4.4 (bar)
